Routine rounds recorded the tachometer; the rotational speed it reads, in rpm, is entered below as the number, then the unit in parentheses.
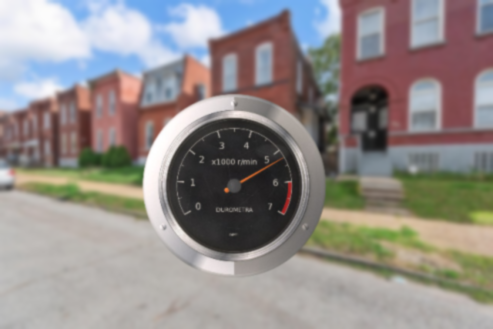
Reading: 5250 (rpm)
